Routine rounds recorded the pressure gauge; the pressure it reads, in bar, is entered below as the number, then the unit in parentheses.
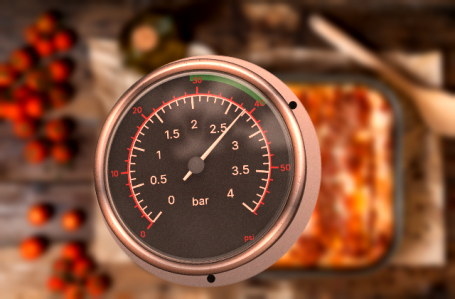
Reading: 2.7 (bar)
